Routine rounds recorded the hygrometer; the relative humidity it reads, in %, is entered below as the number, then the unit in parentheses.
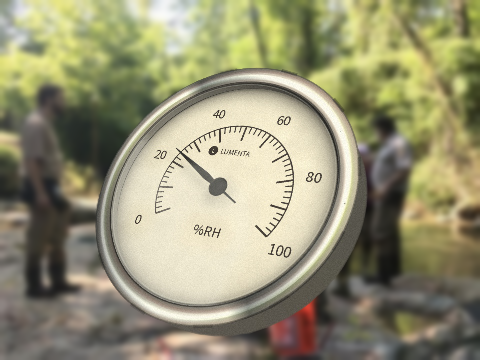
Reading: 24 (%)
